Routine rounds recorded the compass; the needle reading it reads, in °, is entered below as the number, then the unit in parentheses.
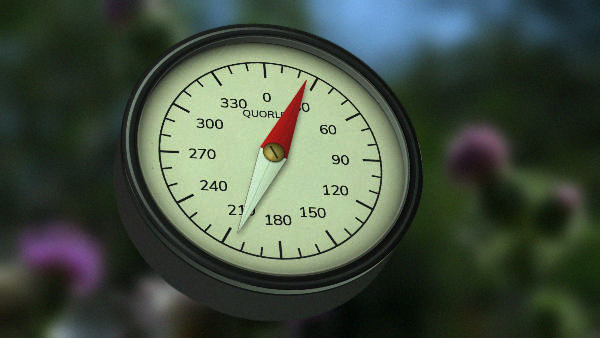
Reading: 25 (°)
